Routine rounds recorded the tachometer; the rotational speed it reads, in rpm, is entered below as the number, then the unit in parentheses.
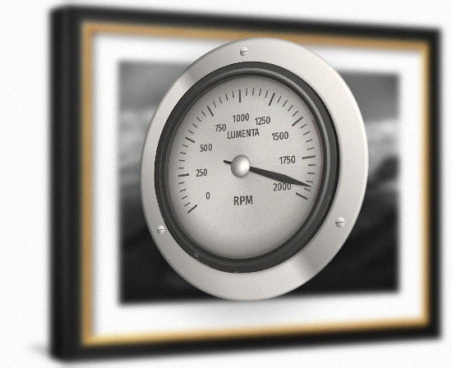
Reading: 1925 (rpm)
